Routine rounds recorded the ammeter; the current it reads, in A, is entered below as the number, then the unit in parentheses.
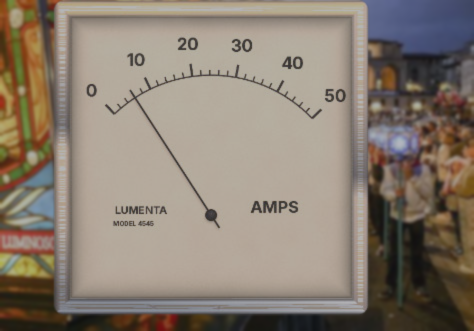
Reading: 6 (A)
